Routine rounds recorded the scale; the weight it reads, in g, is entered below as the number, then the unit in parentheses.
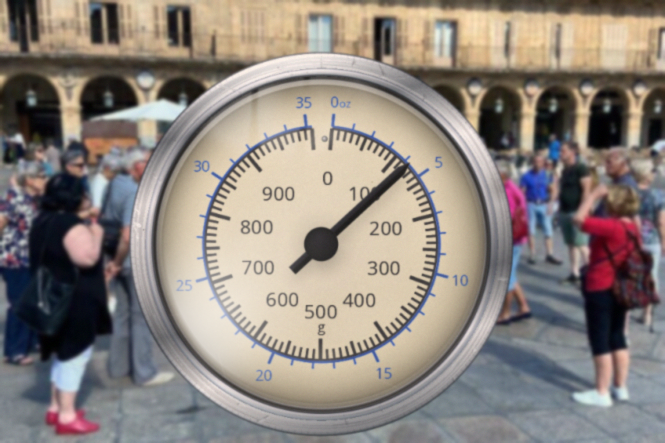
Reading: 120 (g)
